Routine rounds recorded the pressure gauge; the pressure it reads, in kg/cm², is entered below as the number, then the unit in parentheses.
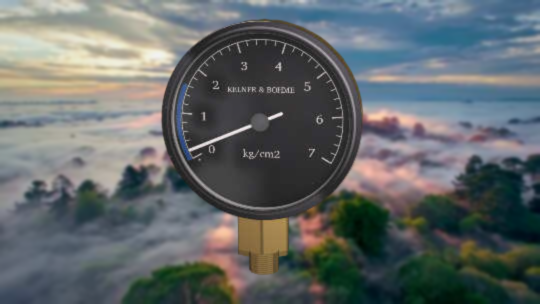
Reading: 0.2 (kg/cm²)
